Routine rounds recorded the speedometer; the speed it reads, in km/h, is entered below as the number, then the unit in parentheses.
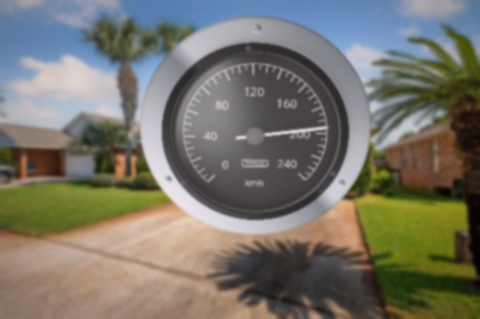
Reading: 195 (km/h)
